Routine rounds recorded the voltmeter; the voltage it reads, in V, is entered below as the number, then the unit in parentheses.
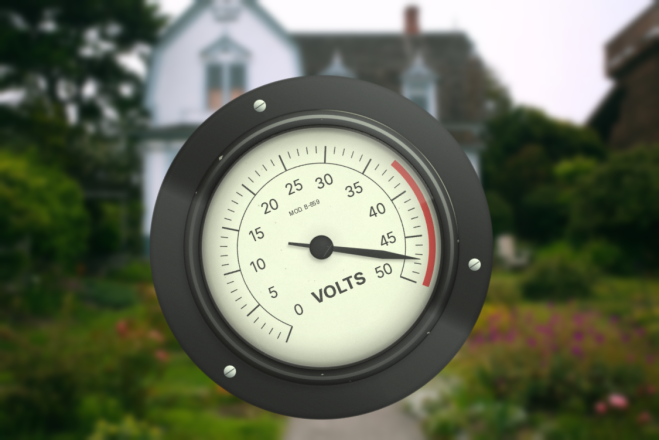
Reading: 47.5 (V)
